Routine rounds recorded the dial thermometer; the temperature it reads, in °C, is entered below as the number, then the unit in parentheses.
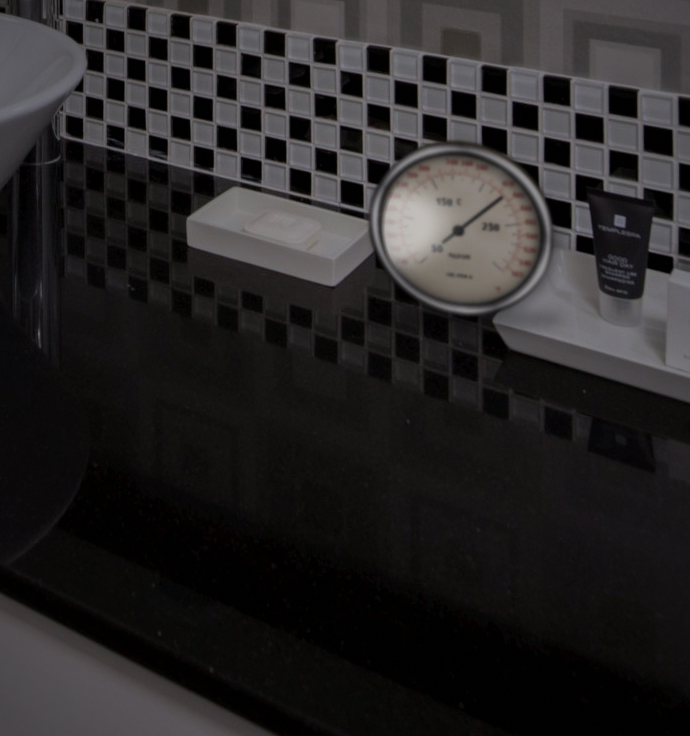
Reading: 220 (°C)
